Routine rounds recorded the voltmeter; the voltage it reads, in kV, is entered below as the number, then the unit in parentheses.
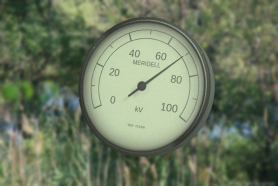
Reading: 70 (kV)
